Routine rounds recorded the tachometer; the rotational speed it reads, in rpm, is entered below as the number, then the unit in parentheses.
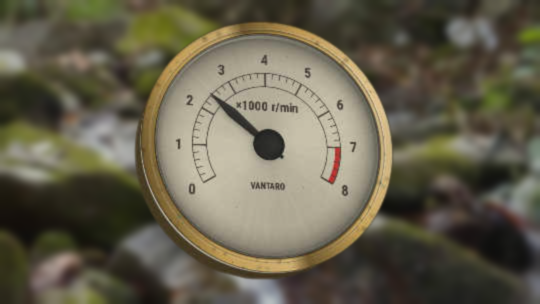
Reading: 2400 (rpm)
